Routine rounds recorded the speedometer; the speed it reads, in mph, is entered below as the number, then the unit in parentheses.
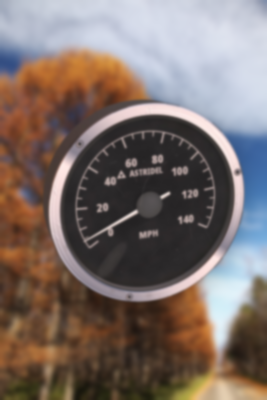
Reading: 5 (mph)
